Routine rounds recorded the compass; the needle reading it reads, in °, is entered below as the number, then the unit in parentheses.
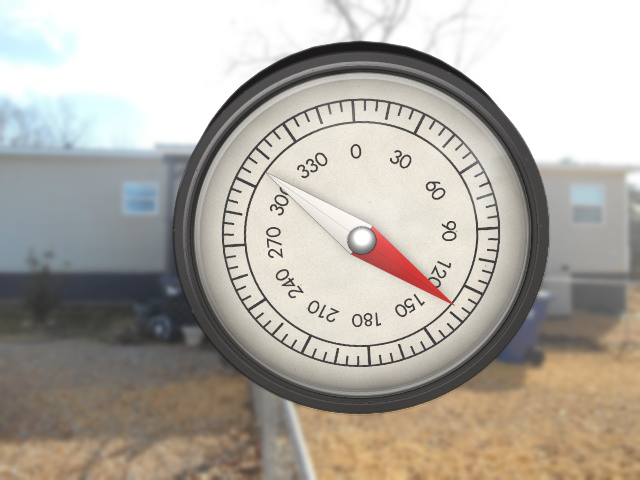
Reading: 130 (°)
